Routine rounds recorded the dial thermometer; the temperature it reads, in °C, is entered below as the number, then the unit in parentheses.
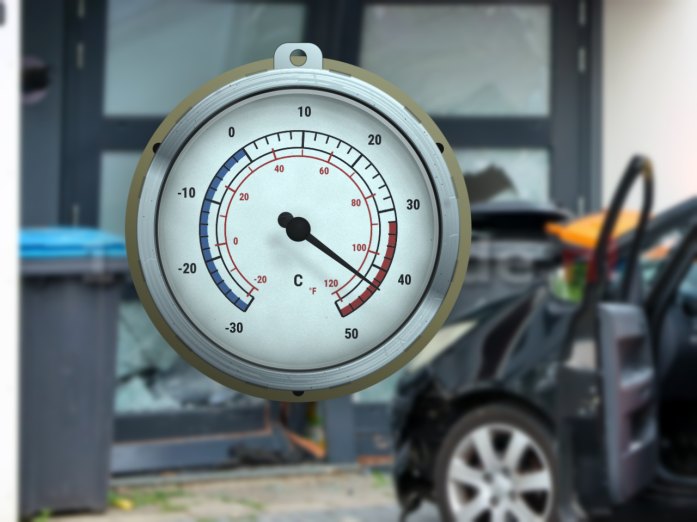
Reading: 43 (°C)
